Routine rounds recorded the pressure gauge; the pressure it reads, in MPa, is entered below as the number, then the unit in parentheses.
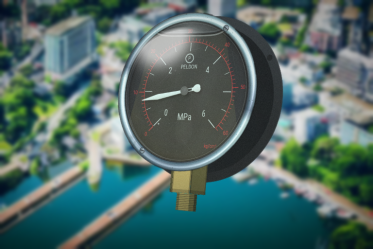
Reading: 0.75 (MPa)
